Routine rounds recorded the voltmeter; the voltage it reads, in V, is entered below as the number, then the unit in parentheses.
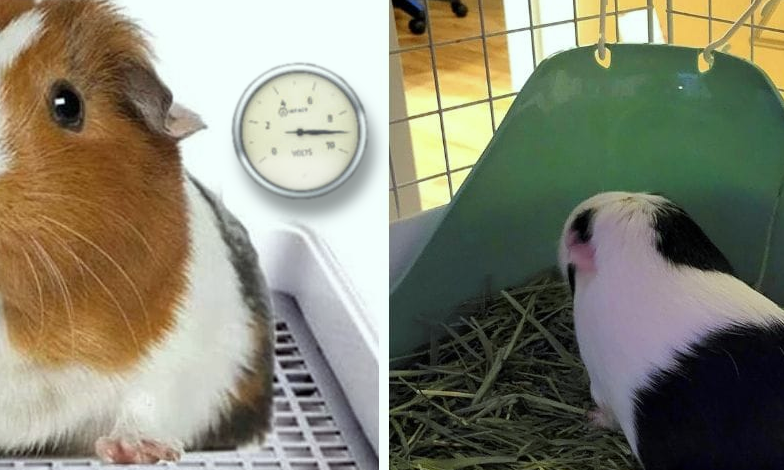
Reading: 9 (V)
